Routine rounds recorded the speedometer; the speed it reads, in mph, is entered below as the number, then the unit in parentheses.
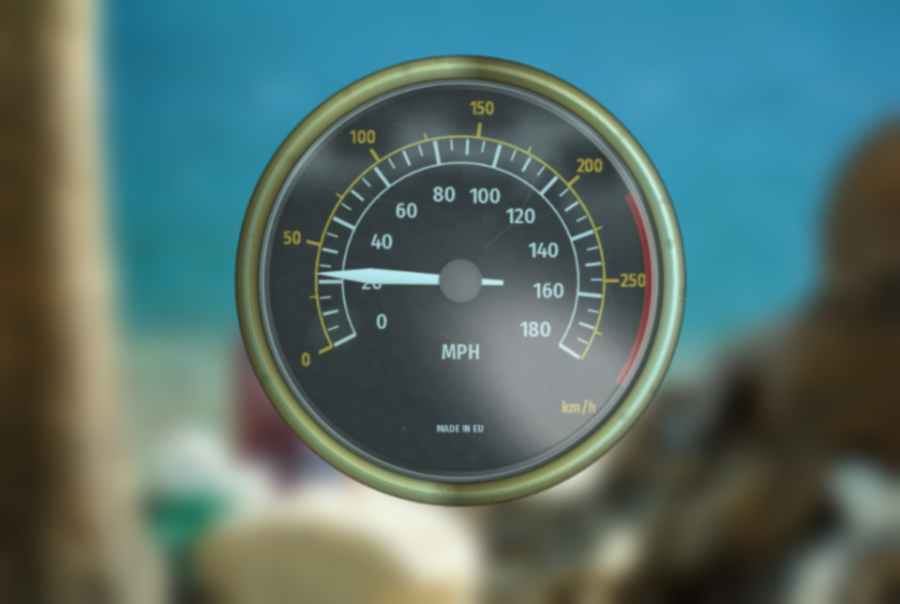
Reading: 22.5 (mph)
